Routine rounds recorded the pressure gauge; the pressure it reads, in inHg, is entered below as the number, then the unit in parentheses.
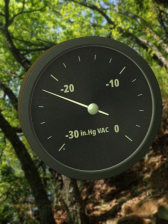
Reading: -22 (inHg)
